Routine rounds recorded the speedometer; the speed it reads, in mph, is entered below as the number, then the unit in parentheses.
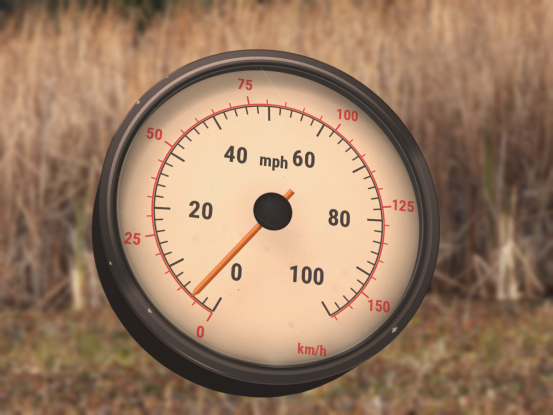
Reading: 4 (mph)
